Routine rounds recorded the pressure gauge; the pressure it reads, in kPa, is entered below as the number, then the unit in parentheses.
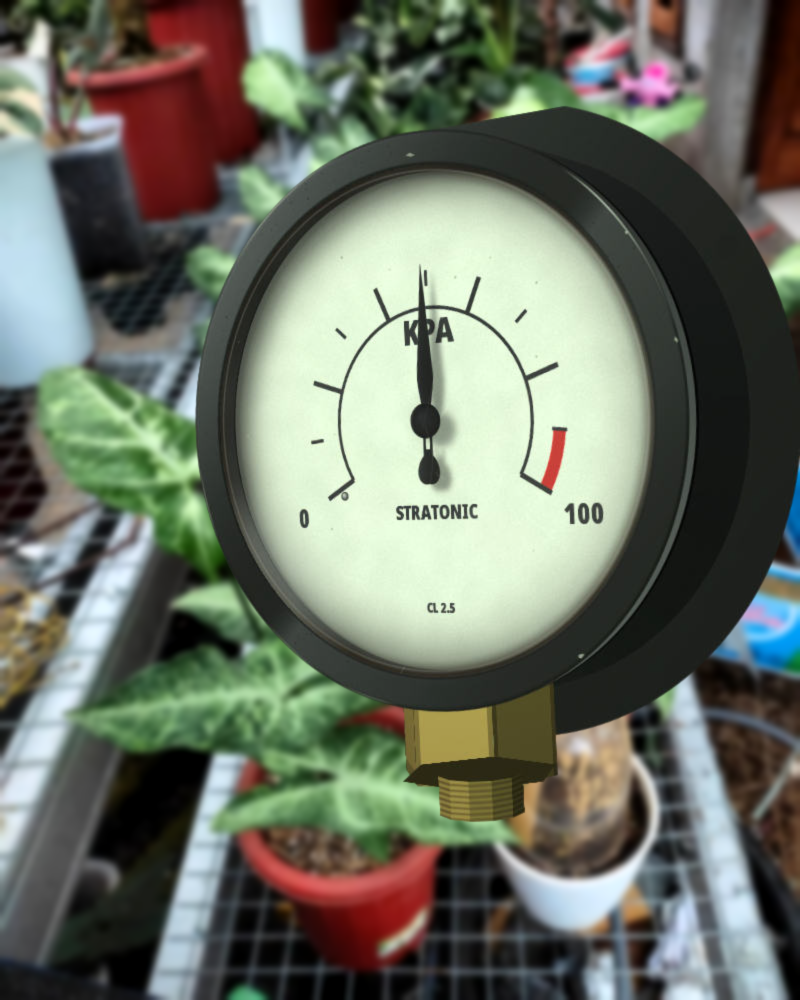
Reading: 50 (kPa)
